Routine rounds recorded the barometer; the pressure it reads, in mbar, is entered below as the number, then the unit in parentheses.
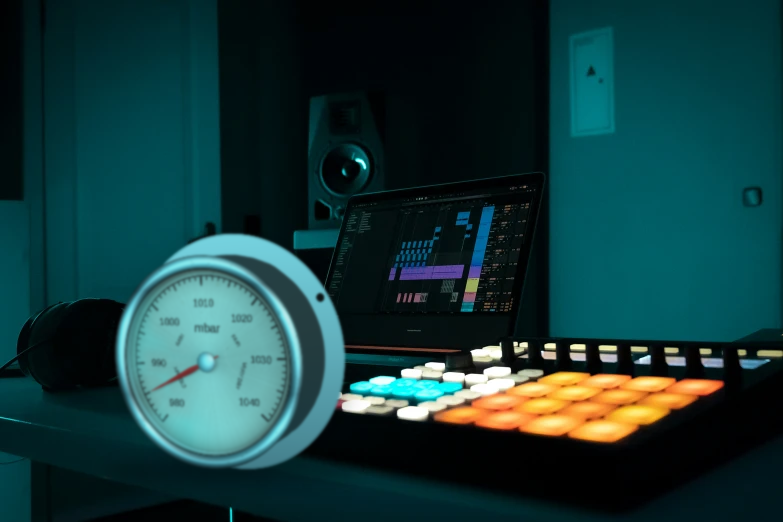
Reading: 985 (mbar)
